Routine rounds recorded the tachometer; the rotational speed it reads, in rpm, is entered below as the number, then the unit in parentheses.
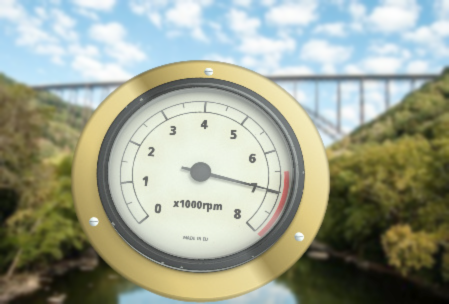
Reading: 7000 (rpm)
